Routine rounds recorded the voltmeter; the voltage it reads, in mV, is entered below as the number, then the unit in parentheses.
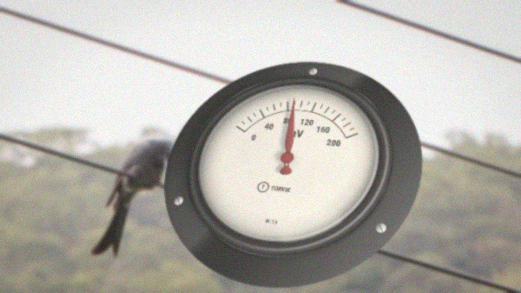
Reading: 90 (mV)
